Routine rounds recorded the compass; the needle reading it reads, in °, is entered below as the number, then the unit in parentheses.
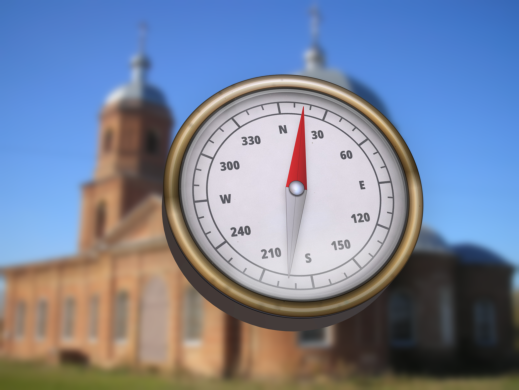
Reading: 15 (°)
